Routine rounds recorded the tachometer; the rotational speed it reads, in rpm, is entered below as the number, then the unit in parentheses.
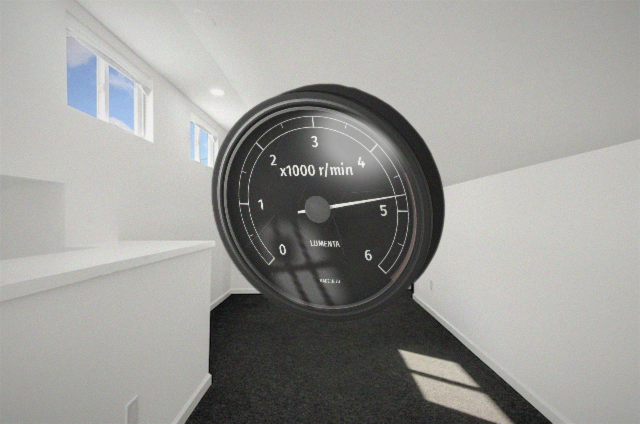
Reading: 4750 (rpm)
